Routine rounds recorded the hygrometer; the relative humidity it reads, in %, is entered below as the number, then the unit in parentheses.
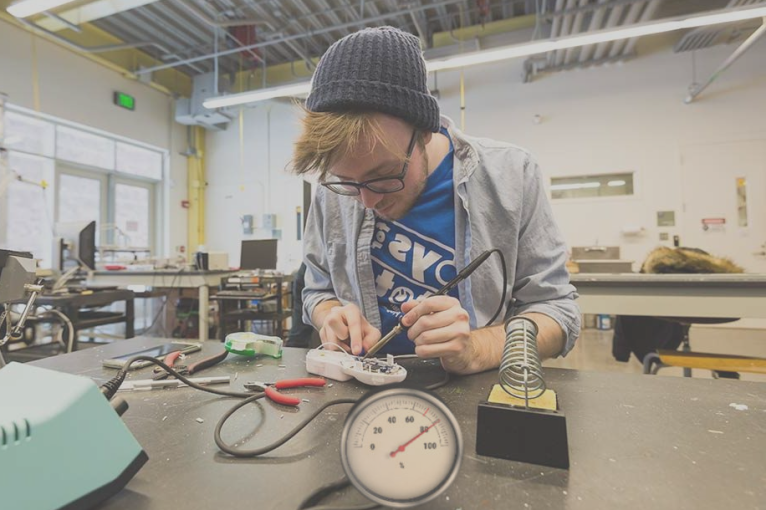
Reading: 80 (%)
